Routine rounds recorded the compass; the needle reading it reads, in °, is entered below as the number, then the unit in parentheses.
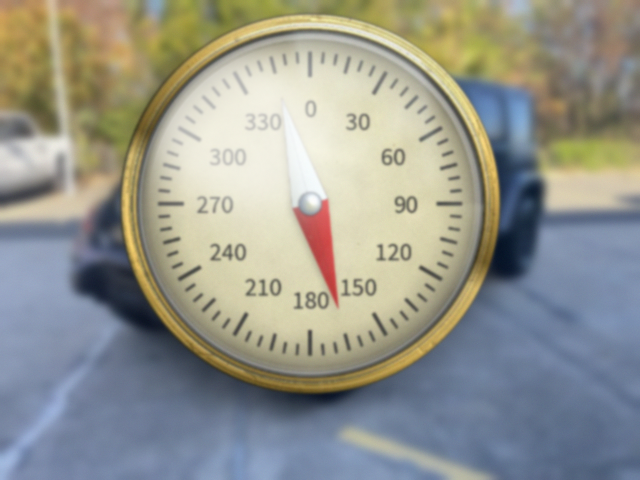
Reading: 165 (°)
